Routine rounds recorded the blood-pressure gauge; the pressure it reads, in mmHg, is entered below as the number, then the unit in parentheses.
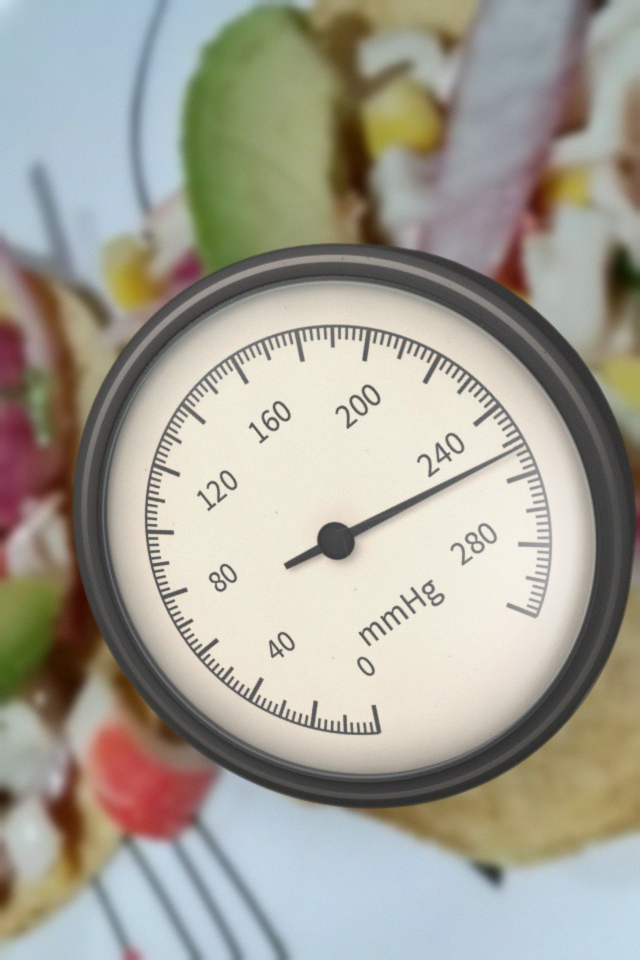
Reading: 252 (mmHg)
